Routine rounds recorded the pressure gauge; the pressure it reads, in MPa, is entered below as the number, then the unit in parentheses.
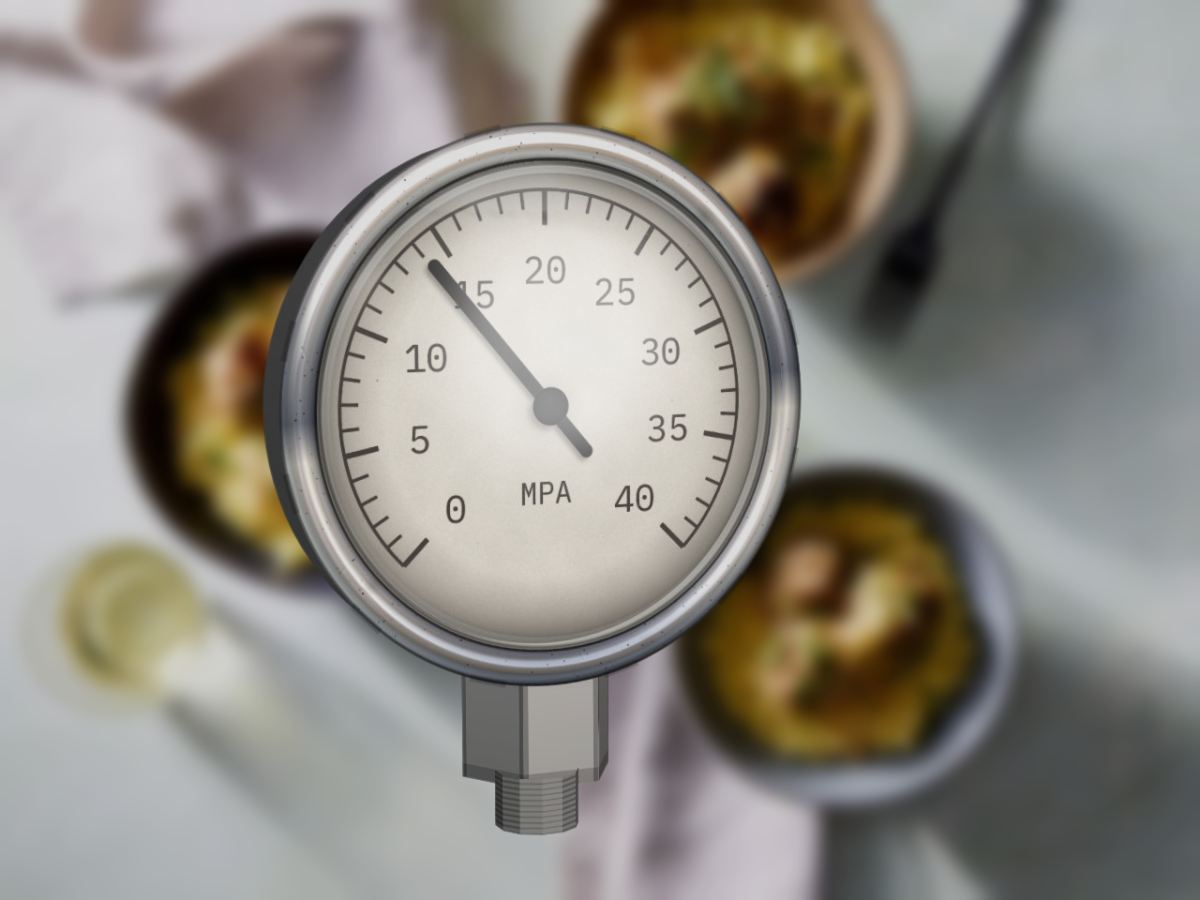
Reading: 14 (MPa)
